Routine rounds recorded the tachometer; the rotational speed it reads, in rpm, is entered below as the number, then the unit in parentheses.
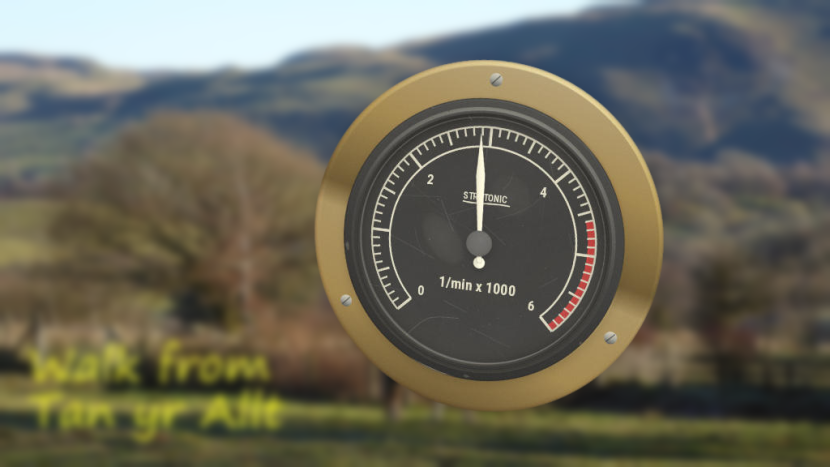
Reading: 2900 (rpm)
